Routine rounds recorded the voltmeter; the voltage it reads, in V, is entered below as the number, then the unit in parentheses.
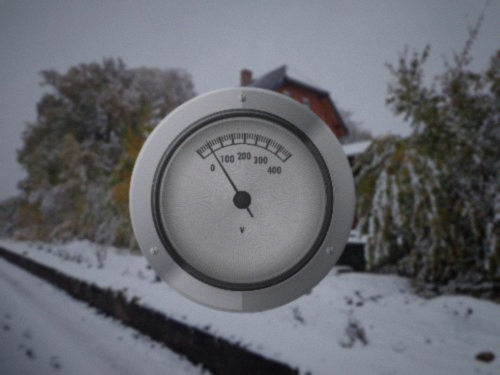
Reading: 50 (V)
